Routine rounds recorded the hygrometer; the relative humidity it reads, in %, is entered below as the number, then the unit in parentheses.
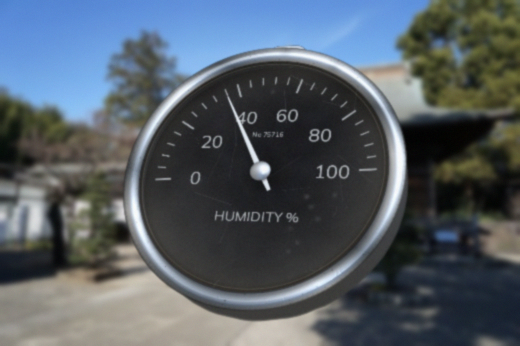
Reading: 36 (%)
